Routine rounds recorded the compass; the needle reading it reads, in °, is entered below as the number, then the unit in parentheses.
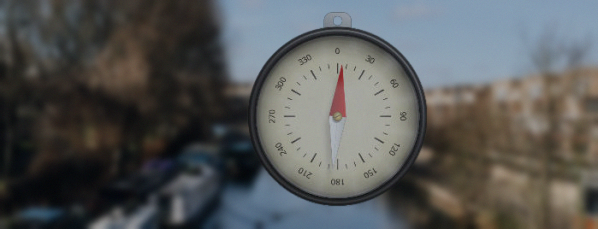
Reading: 5 (°)
